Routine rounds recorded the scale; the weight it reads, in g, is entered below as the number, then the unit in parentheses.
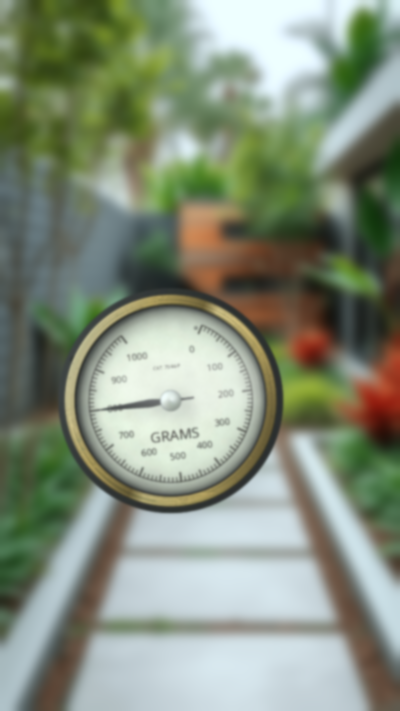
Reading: 800 (g)
